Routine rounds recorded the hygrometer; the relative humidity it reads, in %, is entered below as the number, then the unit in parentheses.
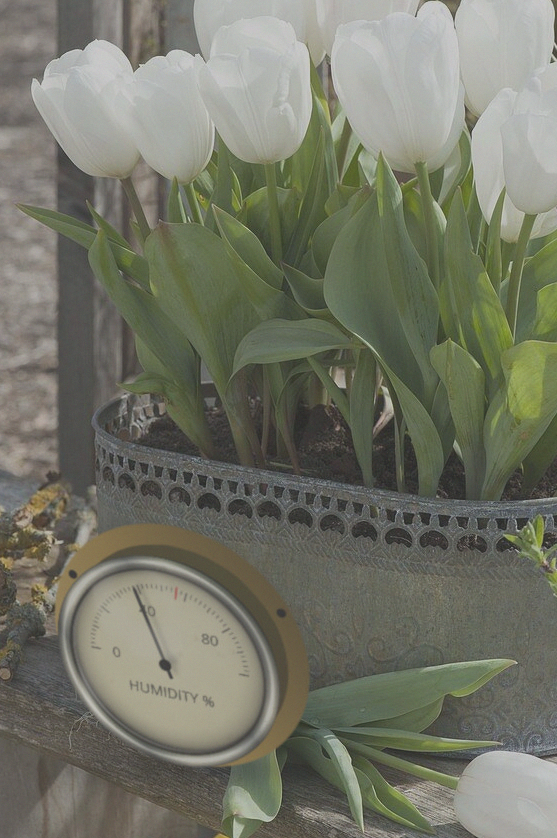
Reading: 40 (%)
